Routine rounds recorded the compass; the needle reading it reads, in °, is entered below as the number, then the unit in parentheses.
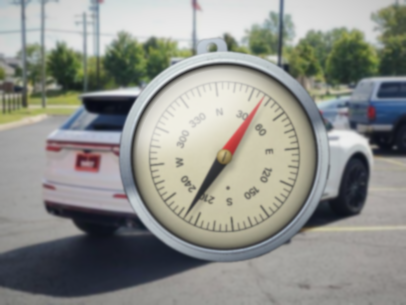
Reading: 40 (°)
